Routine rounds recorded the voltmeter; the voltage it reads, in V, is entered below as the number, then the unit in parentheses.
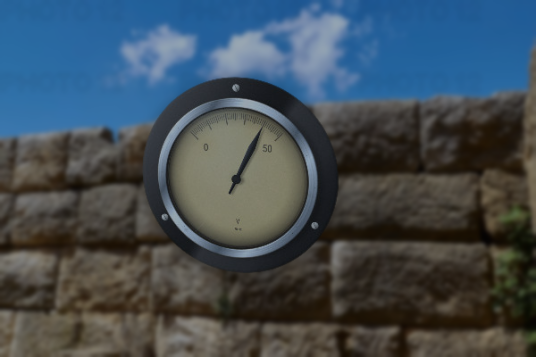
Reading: 40 (V)
